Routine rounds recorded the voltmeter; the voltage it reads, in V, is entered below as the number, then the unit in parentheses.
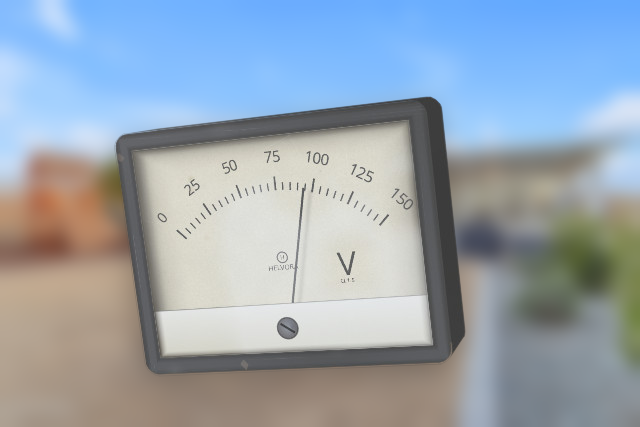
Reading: 95 (V)
